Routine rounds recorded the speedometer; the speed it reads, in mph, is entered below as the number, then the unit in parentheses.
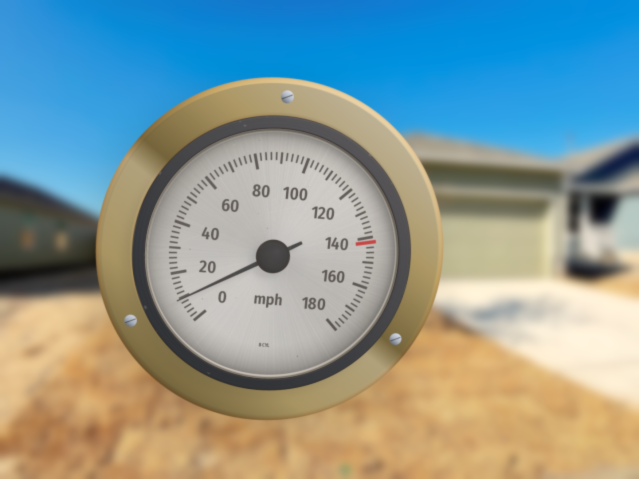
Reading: 10 (mph)
